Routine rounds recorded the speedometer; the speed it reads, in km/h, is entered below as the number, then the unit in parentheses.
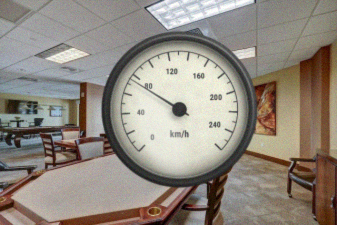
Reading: 75 (km/h)
